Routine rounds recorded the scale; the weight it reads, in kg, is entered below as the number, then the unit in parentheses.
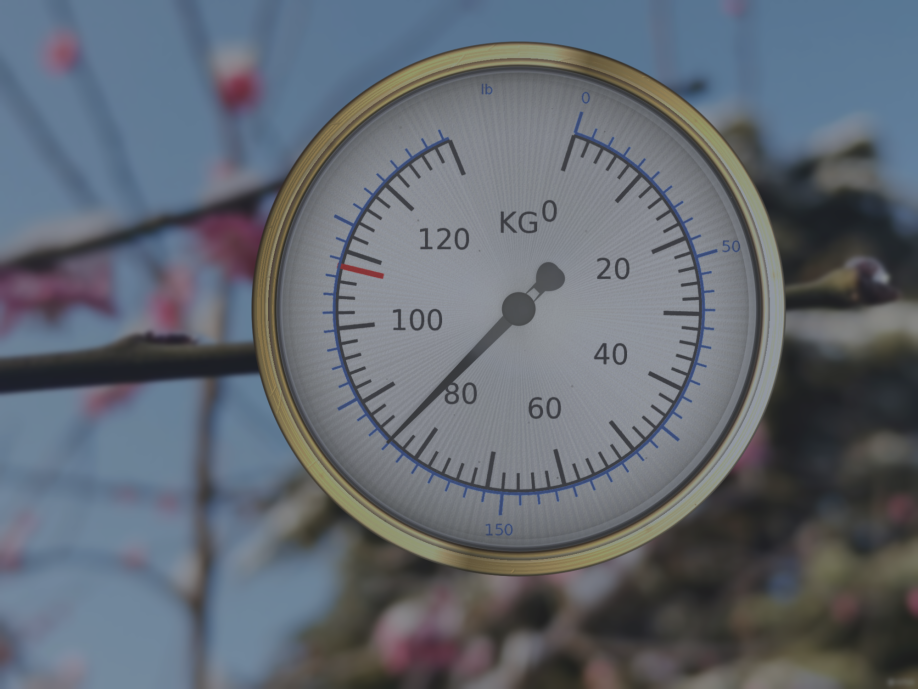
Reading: 84 (kg)
